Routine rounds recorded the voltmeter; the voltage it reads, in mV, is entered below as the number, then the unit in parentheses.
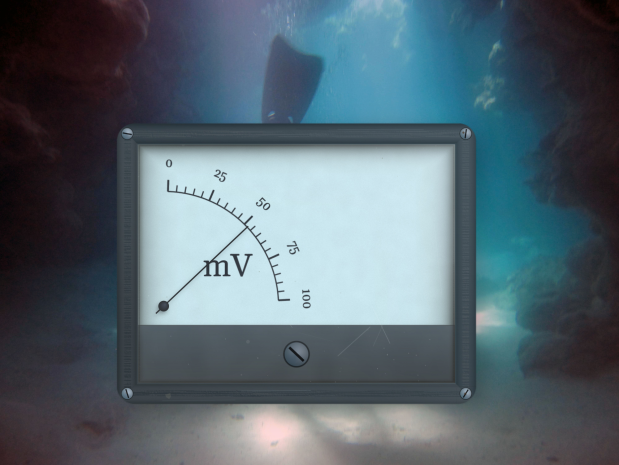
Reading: 52.5 (mV)
